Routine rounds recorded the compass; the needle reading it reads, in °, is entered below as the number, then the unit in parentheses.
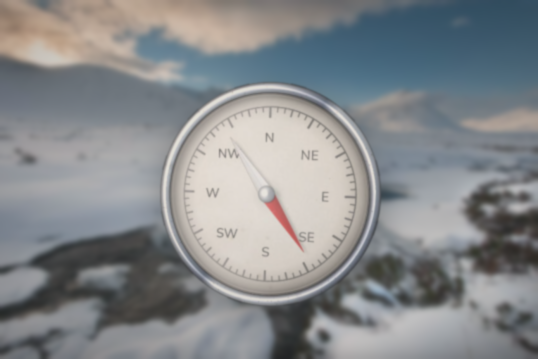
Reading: 145 (°)
